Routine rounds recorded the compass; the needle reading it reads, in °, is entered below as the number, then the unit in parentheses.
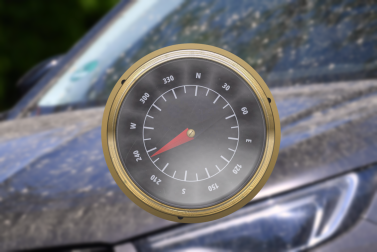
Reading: 232.5 (°)
